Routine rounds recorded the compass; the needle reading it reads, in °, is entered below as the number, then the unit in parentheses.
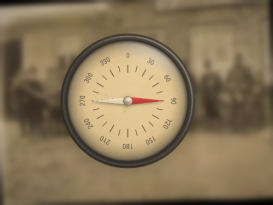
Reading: 90 (°)
